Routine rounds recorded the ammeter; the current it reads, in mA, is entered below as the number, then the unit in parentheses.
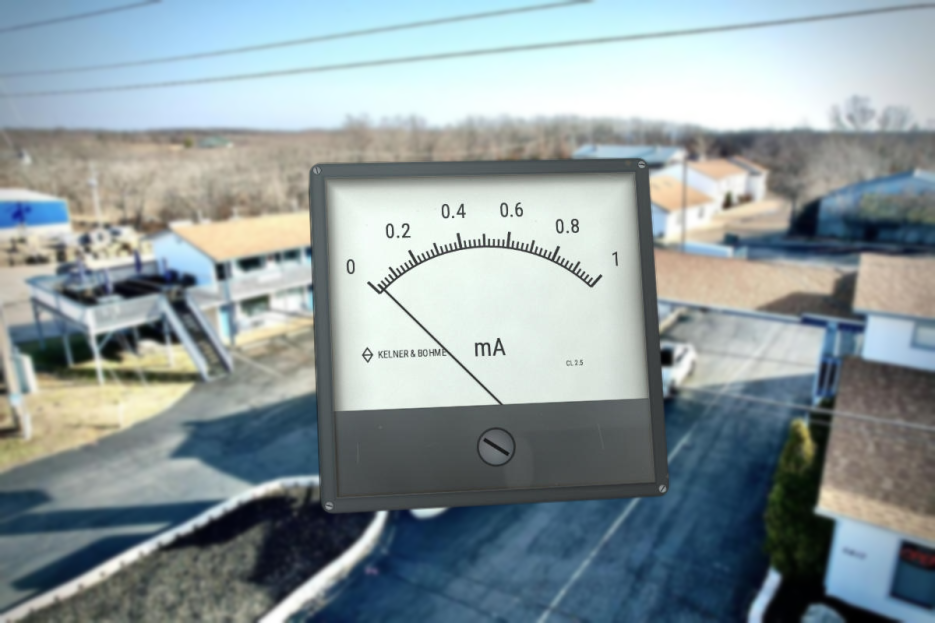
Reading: 0.02 (mA)
